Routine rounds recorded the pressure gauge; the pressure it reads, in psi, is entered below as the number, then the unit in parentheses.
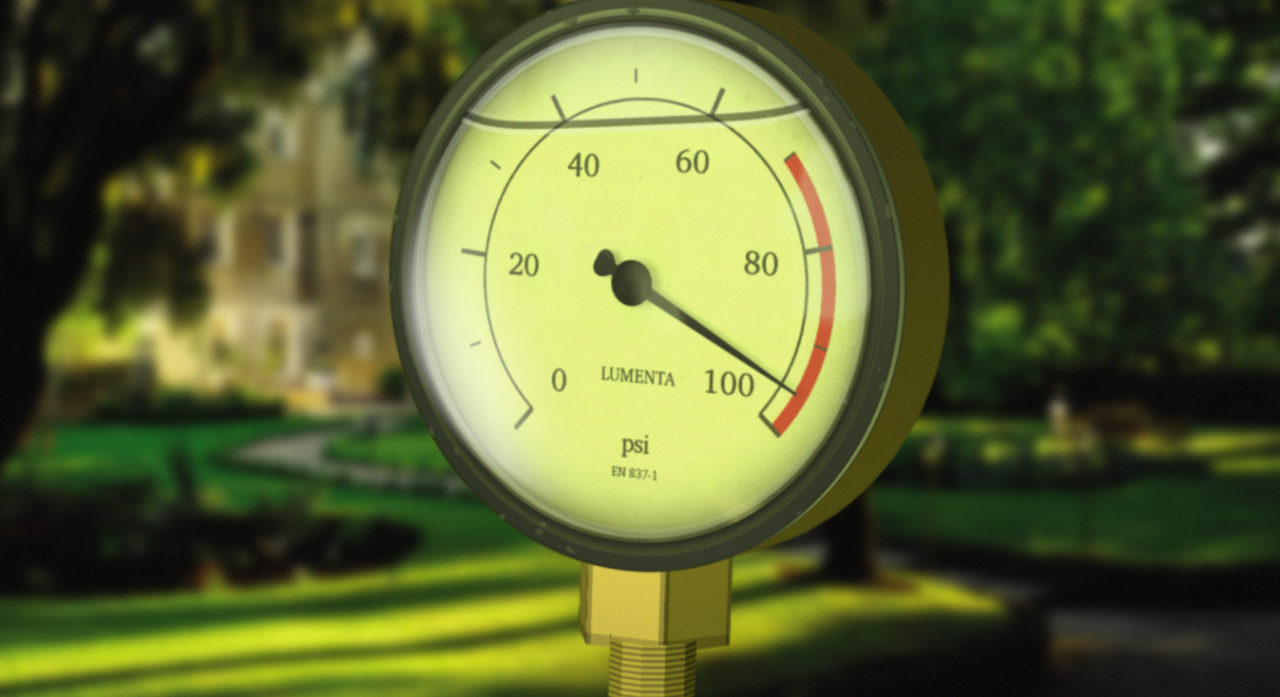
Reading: 95 (psi)
